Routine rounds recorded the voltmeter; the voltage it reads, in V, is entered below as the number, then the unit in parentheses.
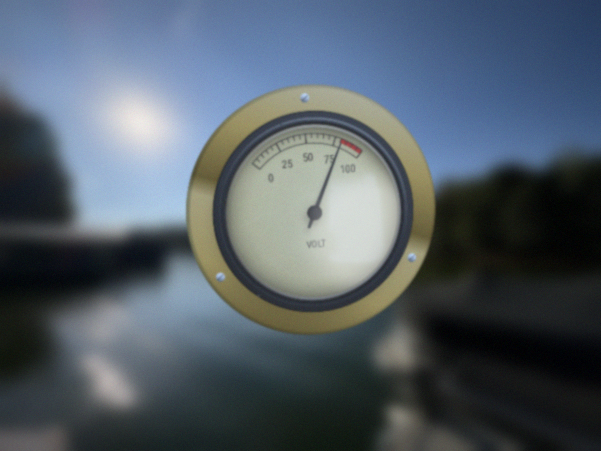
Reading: 80 (V)
